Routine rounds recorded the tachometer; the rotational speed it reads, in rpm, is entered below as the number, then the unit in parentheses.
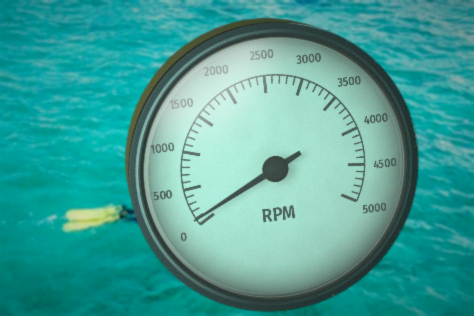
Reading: 100 (rpm)
